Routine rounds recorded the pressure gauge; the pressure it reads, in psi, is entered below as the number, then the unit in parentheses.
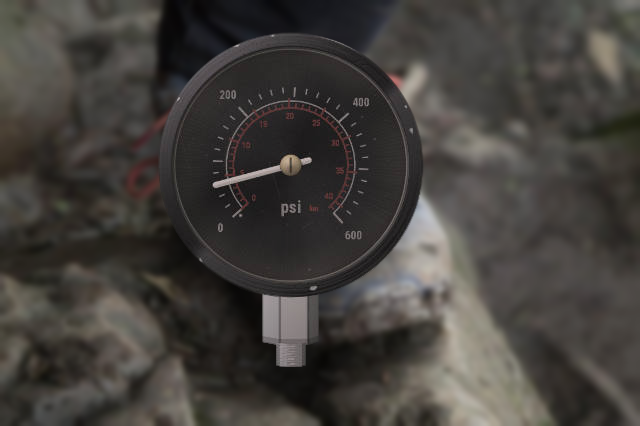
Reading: 60 (psi)
